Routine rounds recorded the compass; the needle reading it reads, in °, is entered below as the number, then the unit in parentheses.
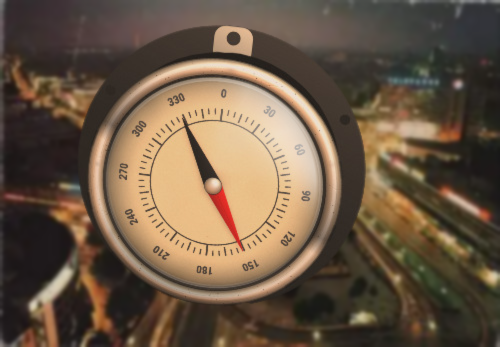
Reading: 150 (°)
